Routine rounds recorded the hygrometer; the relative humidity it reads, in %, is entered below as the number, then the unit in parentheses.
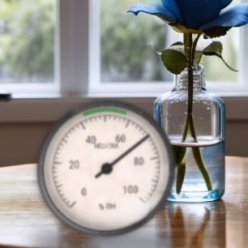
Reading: 70 (%)
